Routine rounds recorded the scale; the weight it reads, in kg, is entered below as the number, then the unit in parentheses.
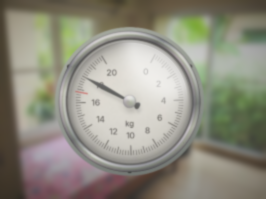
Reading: 18 (kg)
